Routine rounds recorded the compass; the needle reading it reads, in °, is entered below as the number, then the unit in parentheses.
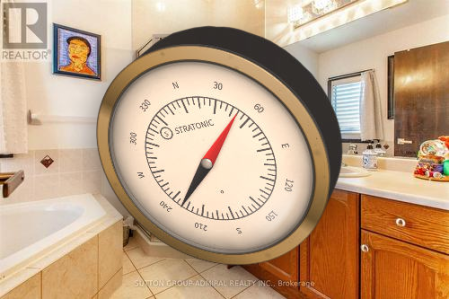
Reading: 50 (°)
